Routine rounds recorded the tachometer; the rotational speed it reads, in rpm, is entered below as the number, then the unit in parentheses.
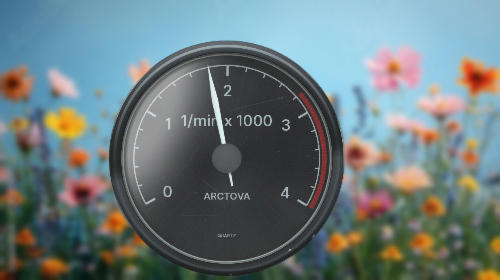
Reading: 1800 (rpm)
